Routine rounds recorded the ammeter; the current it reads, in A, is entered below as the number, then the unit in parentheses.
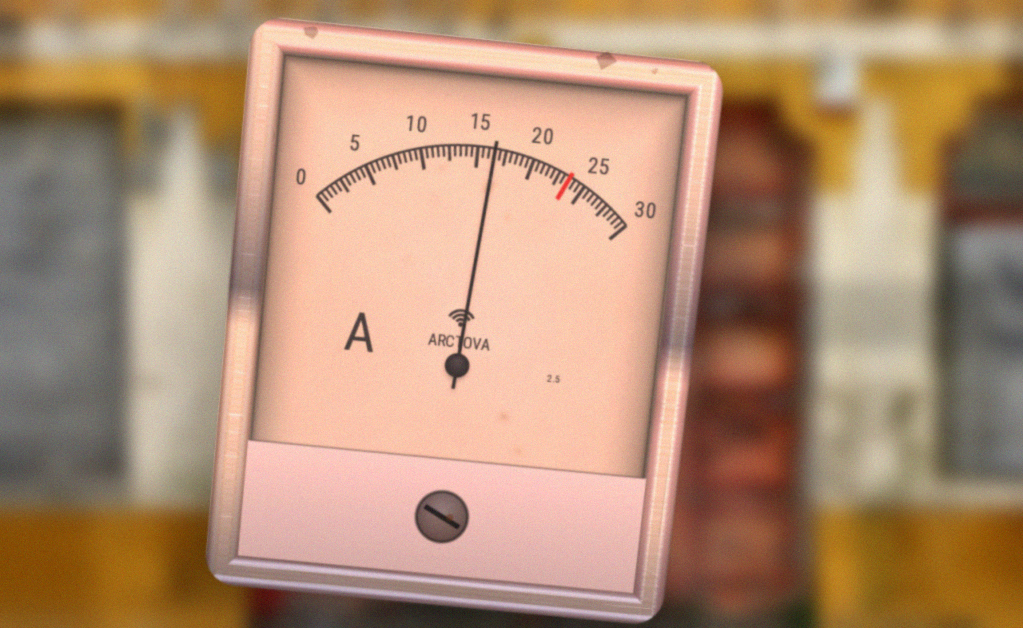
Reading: 16.5 (A)
